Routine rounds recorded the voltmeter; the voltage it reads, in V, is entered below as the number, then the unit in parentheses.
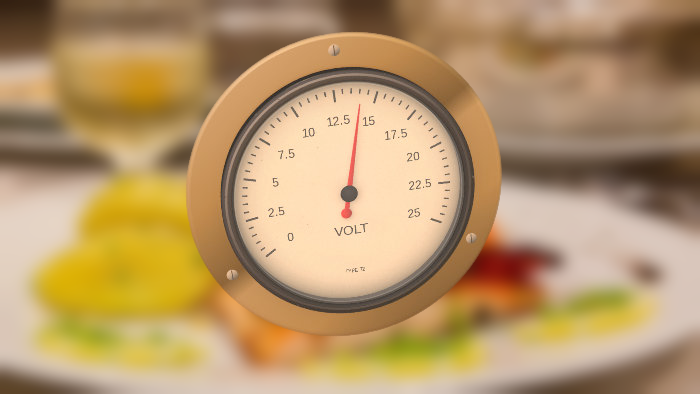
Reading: 14 (V)
